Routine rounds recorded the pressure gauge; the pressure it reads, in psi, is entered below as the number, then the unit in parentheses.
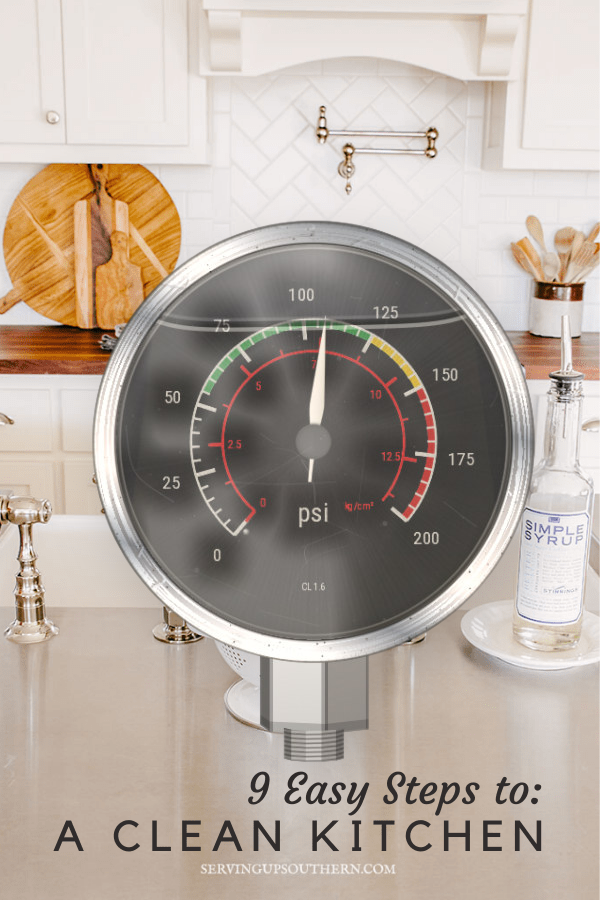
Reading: 107.5 (psi)
